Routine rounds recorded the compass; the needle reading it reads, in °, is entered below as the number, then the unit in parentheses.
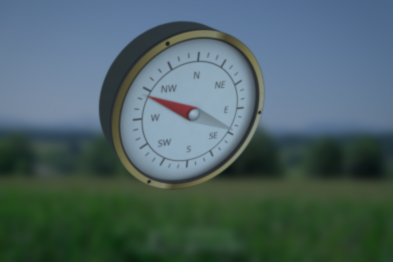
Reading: 295 (°)
